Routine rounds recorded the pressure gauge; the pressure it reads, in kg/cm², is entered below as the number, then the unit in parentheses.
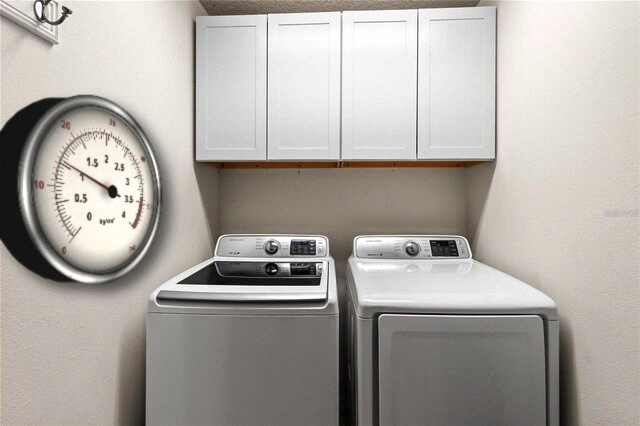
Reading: 1 (kg/cm²)
